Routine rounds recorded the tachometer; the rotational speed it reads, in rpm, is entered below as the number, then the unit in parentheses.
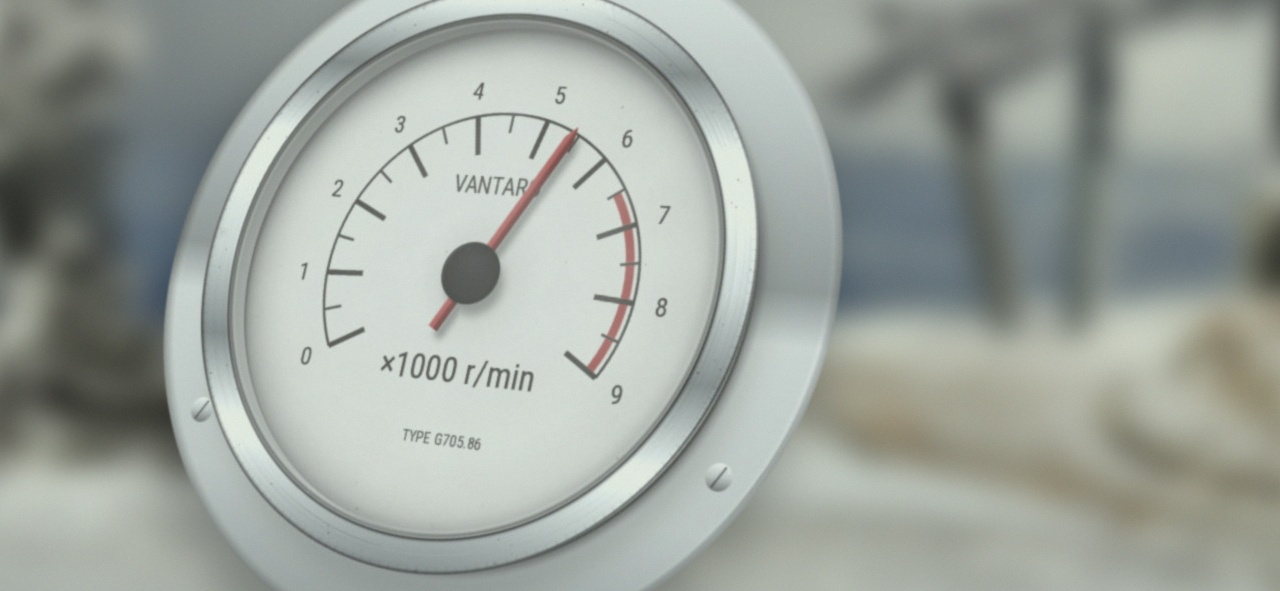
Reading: 5500 (rpm)
